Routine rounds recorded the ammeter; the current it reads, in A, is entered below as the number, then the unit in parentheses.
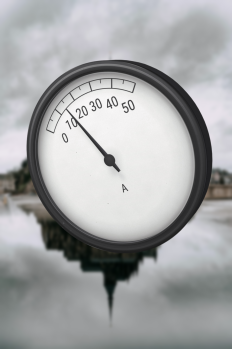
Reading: 15 (A)
